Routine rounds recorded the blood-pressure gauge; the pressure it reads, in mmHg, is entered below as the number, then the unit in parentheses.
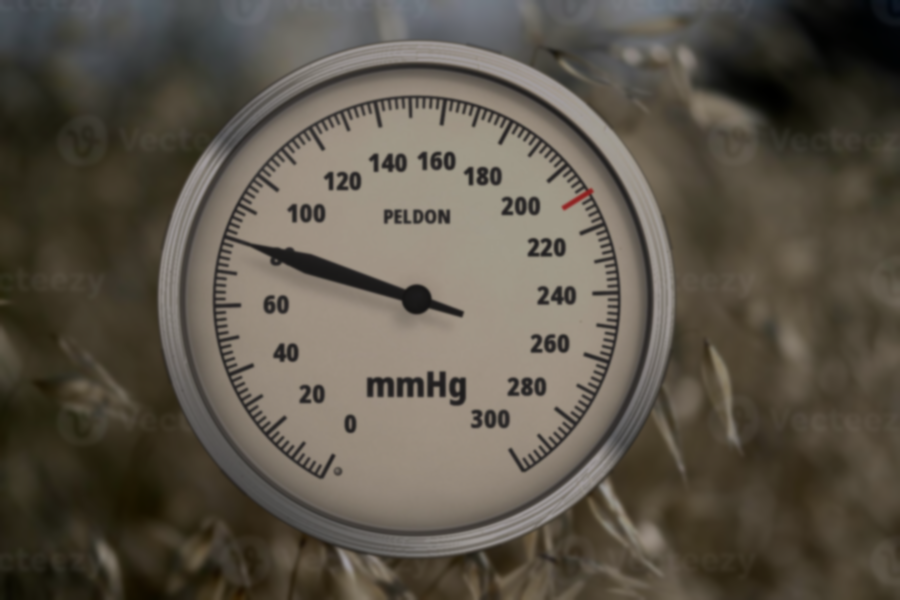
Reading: 80 (mmHg)
